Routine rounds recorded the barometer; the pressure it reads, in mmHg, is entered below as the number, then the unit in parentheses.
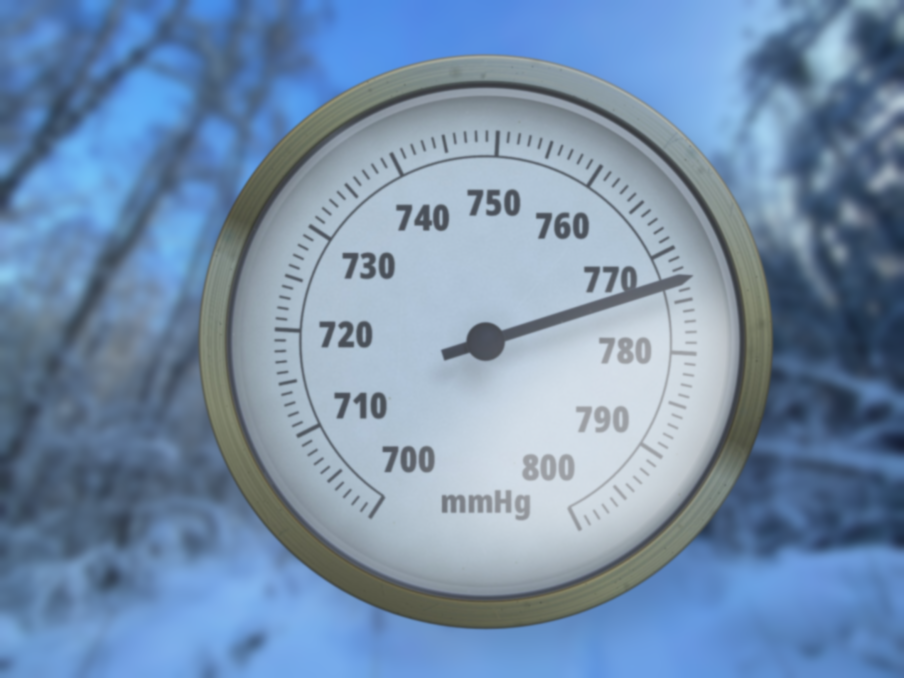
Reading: 773 (mmHg)
